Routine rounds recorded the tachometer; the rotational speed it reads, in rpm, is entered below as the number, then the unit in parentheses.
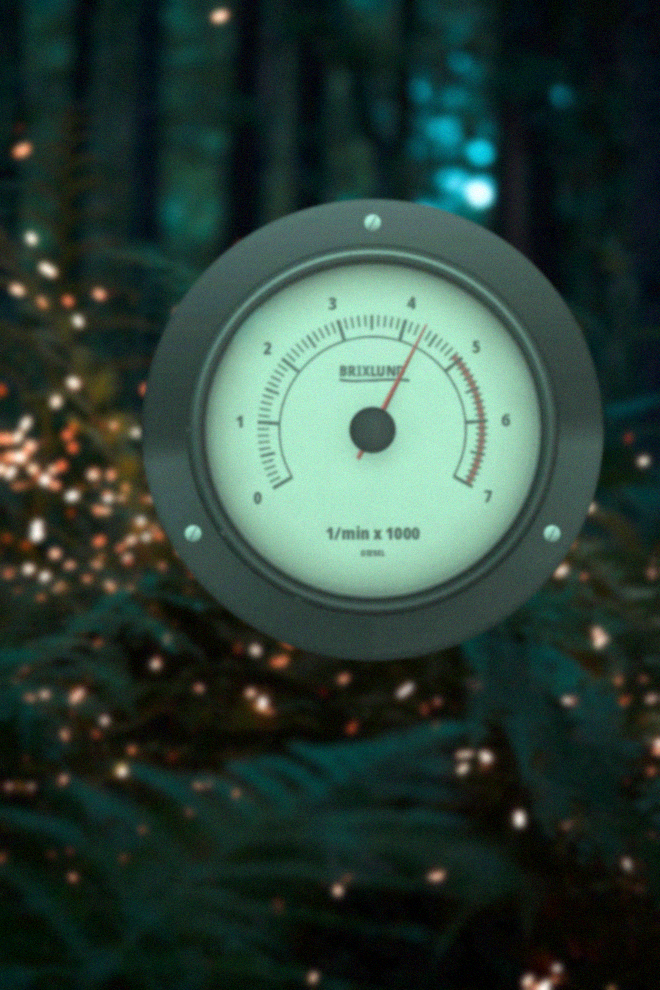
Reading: 4300 (rpm)
